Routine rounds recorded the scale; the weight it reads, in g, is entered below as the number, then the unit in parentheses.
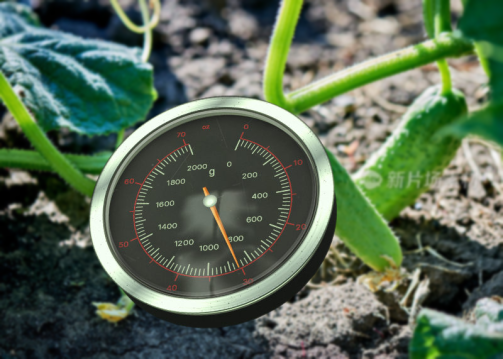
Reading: 860 (g)
